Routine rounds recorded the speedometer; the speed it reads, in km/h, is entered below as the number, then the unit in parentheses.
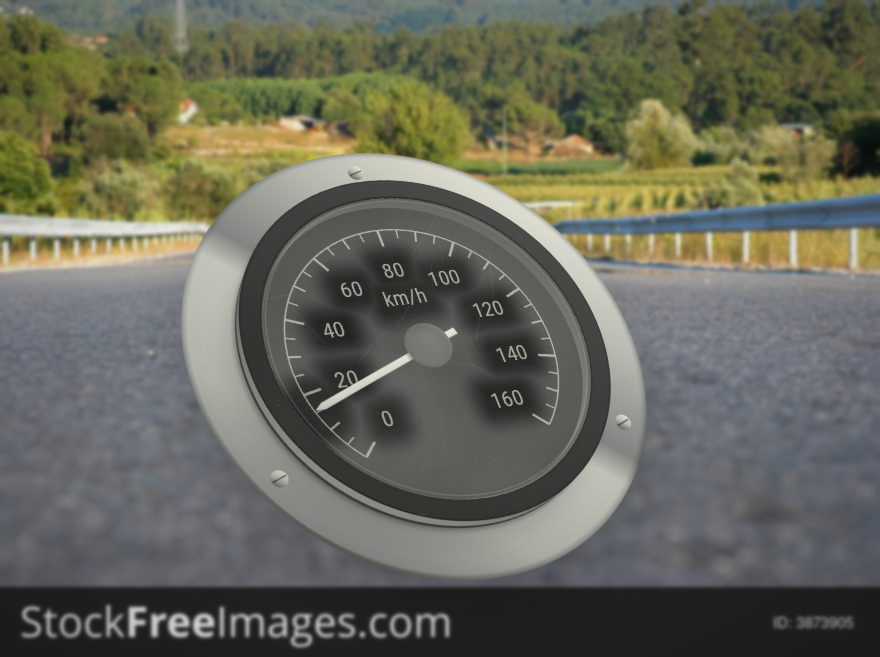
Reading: 15 (km/h)
